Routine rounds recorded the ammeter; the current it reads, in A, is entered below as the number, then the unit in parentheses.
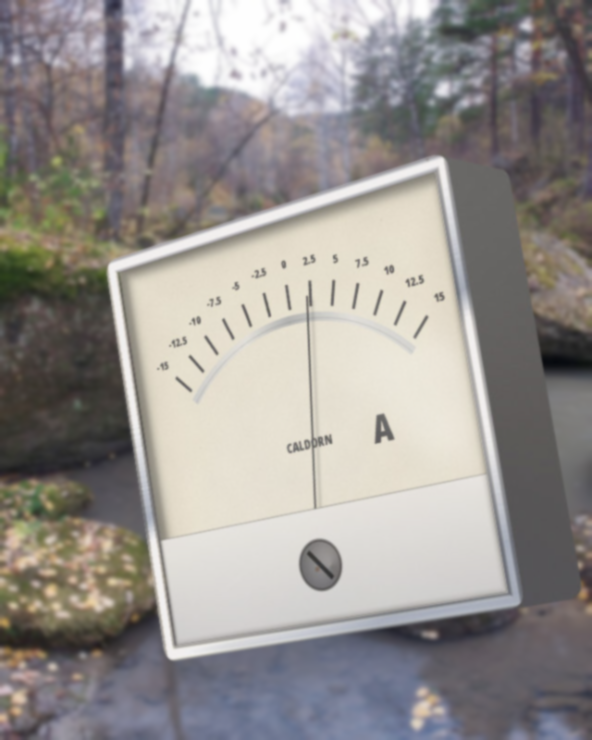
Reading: 2.5 (A)
